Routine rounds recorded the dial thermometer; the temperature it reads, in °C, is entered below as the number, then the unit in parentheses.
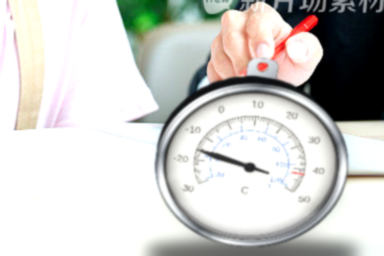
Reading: -15 (°C)
